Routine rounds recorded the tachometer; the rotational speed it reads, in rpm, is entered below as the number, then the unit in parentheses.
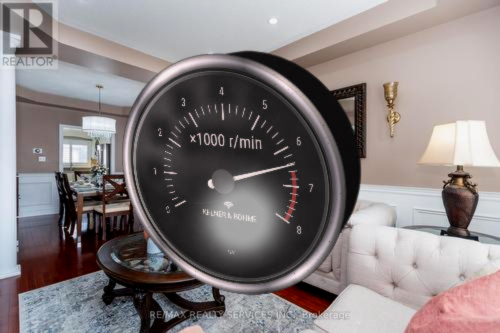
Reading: 6400 (rpm)
